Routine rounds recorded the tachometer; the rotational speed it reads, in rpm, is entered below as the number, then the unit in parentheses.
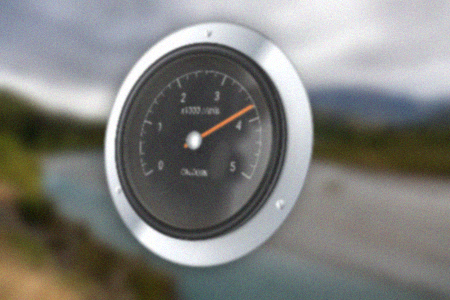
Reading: 3800 (rpm)
